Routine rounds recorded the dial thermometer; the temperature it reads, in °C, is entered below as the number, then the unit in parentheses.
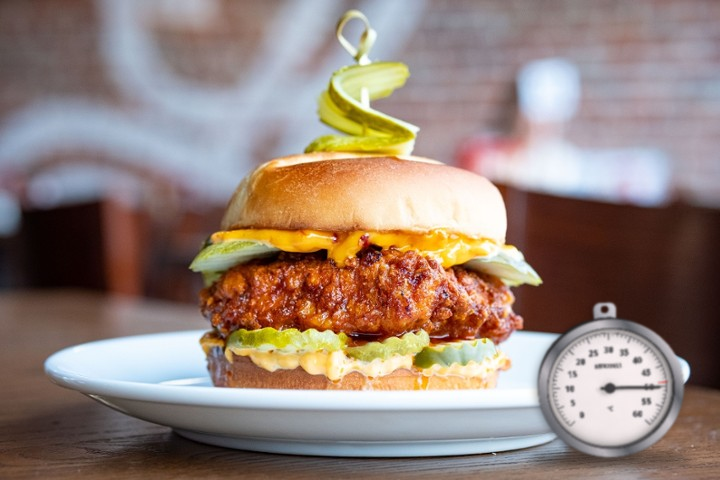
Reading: 50 (°C)
